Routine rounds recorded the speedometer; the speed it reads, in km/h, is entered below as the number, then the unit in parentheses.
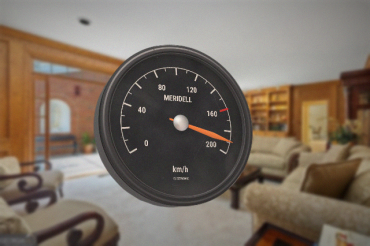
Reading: 190 (km/h)
